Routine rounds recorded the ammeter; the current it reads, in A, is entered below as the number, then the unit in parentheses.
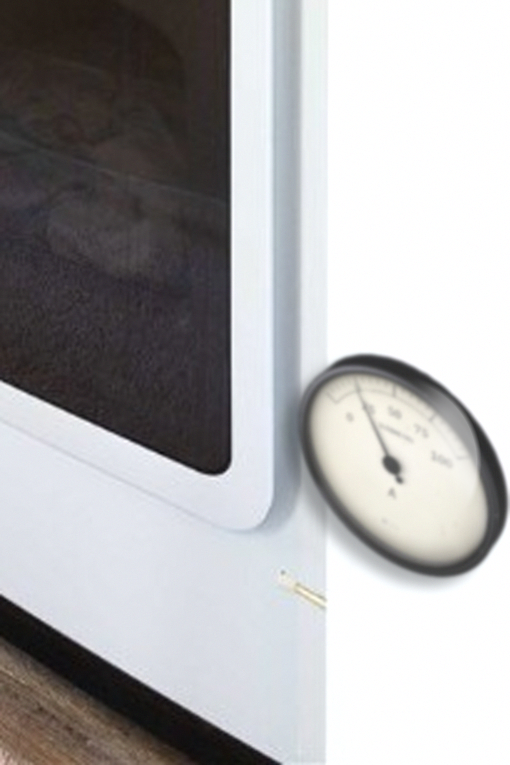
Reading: 25 (A)
